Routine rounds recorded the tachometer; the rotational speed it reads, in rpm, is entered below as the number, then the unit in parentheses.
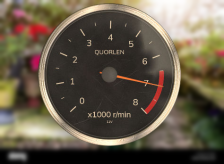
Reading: 7000 (rpm)
